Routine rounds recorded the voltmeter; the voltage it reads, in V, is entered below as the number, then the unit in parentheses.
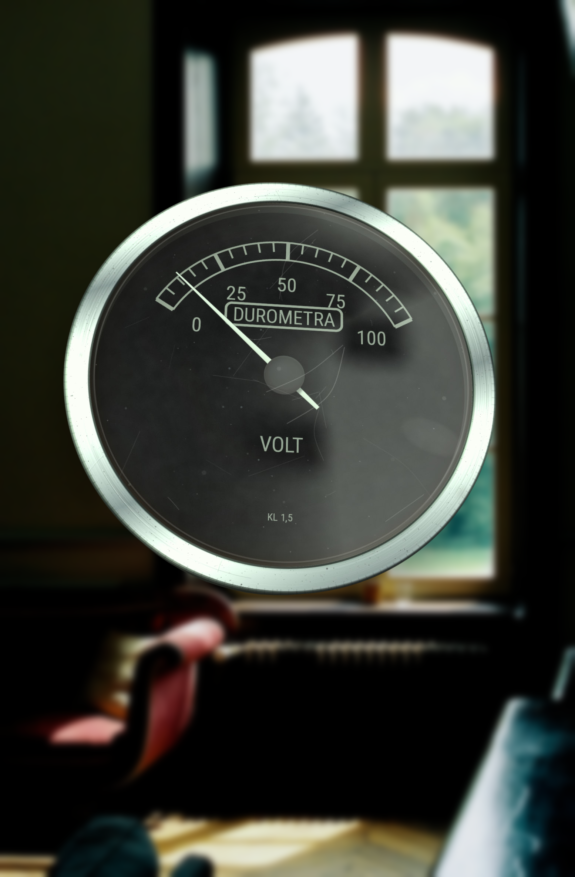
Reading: 10 (V)
